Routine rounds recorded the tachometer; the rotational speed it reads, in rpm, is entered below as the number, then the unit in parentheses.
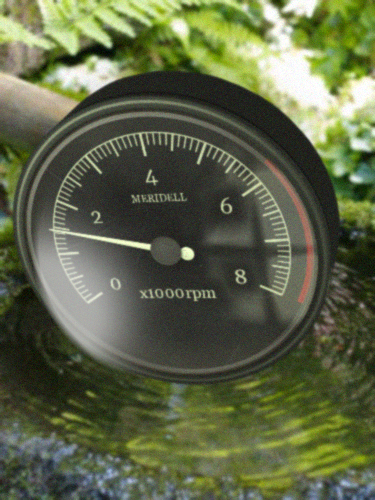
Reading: 1500 (rpm)
